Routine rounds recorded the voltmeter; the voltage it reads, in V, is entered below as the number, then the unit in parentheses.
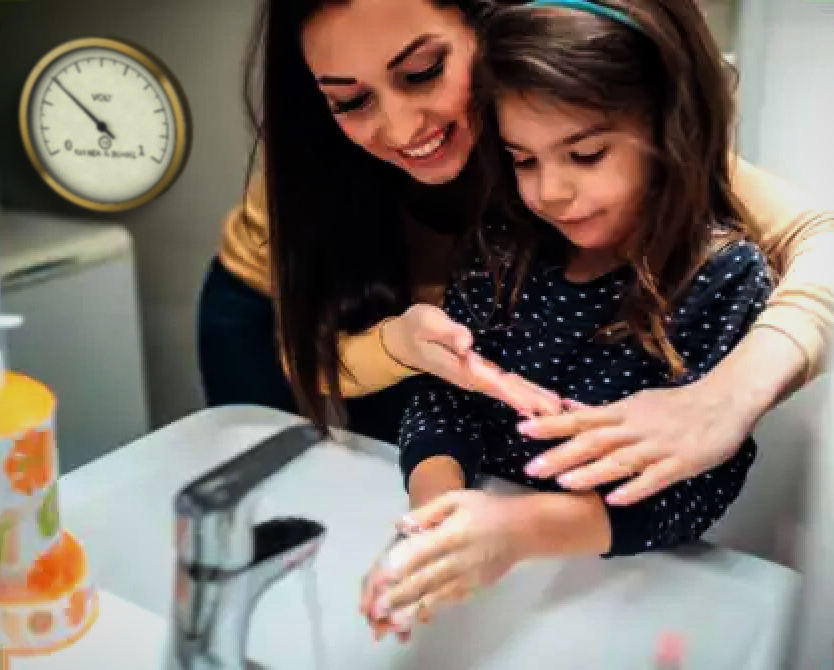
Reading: 0.3 (V)
